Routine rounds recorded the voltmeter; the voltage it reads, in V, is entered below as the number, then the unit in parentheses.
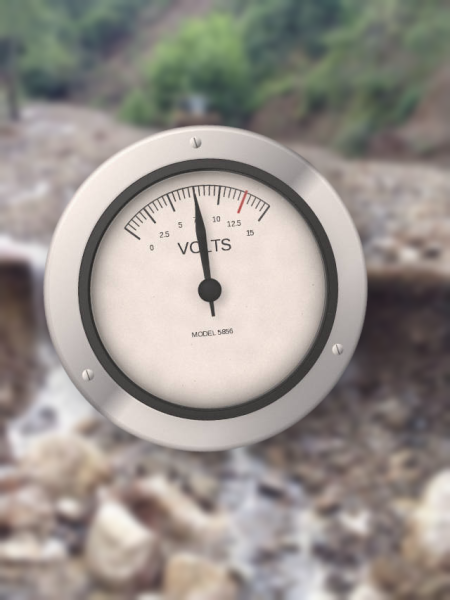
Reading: 7.5 (V)
